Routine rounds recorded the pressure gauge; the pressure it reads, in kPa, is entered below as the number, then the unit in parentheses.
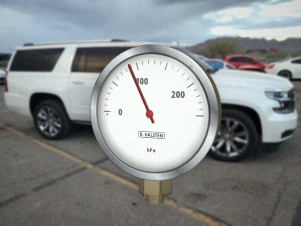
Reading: 90 (kPa)
